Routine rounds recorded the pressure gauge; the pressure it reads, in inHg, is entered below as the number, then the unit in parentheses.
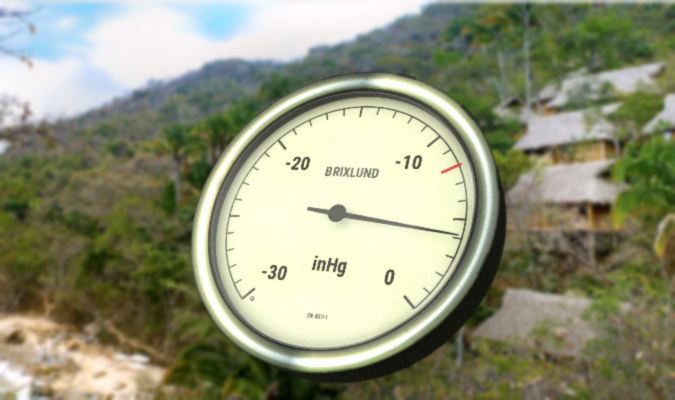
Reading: -4 (inHg)
